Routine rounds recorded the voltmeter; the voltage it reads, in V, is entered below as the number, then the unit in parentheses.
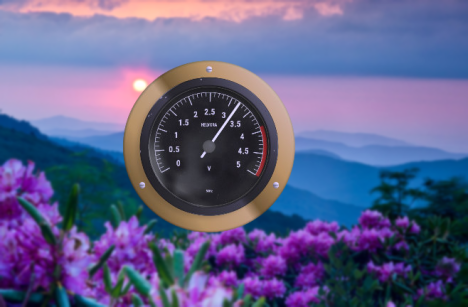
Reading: 3.2 (V)
